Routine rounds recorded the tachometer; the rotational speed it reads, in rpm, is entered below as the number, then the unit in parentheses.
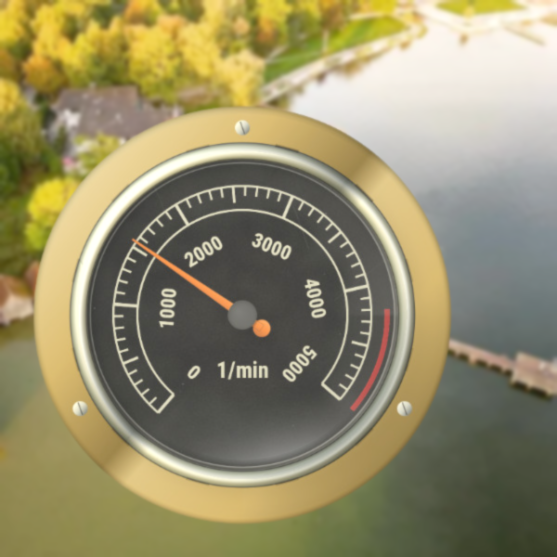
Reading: 1550 (rpm)
